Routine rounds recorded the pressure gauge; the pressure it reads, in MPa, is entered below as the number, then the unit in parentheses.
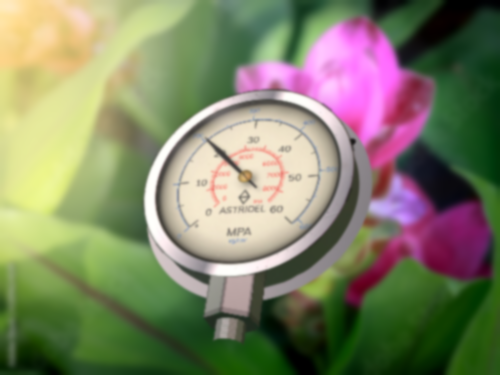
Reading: 20 (MPa)
